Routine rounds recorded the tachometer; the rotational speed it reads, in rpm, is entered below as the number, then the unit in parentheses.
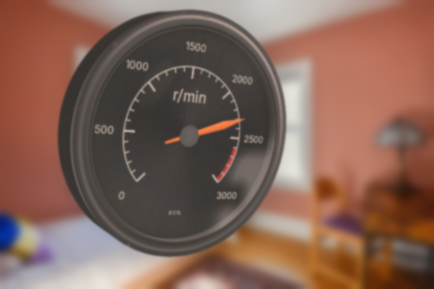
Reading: 2300 (rpm)
